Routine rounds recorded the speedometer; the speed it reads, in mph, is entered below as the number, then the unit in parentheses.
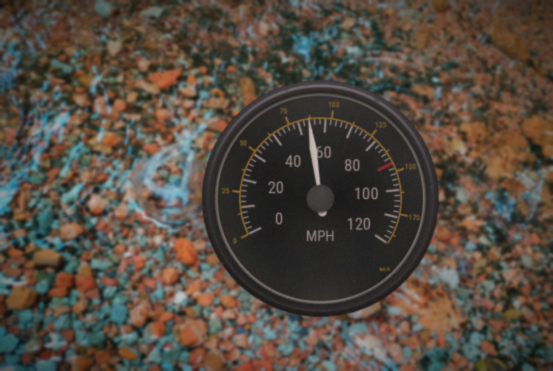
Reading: 54 (mph)
